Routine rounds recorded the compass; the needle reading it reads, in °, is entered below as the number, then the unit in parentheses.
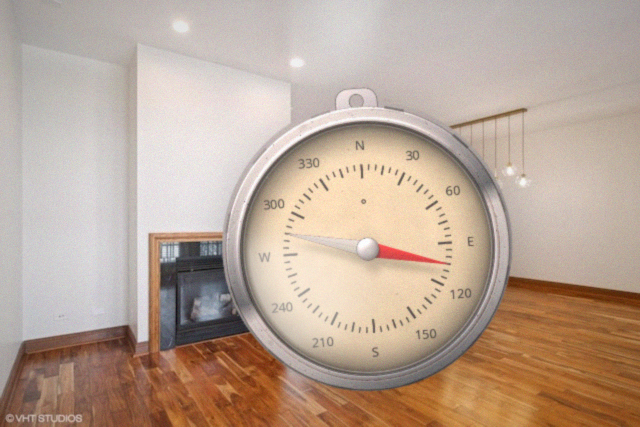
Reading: 105 (°)
